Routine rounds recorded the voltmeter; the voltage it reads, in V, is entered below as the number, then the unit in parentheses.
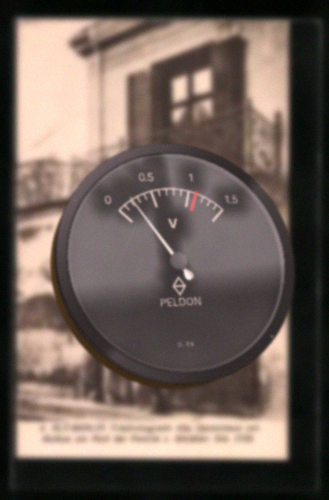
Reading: 0.2 (V)
